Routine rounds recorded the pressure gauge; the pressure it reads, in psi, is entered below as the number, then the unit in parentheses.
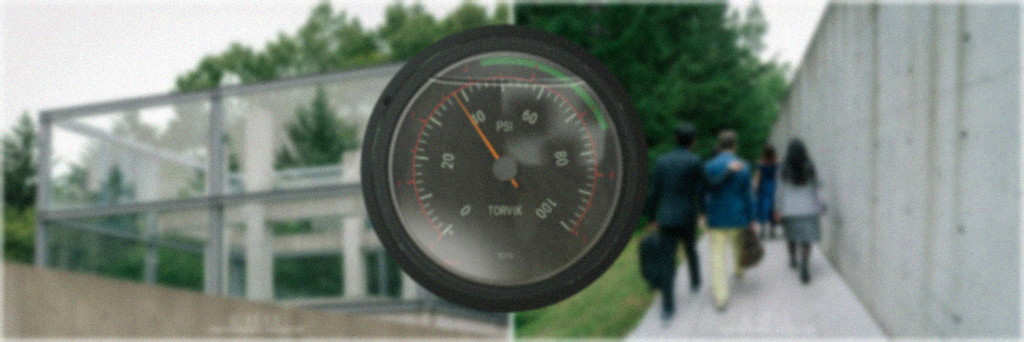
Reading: 38 (psi)
